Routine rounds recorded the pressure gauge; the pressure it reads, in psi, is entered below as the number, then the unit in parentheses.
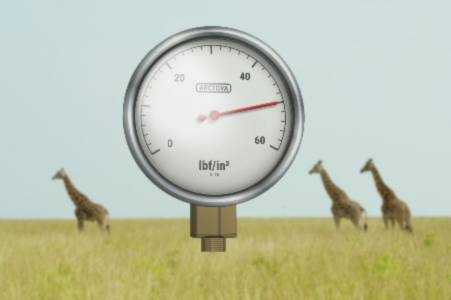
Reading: 50 (psi)
